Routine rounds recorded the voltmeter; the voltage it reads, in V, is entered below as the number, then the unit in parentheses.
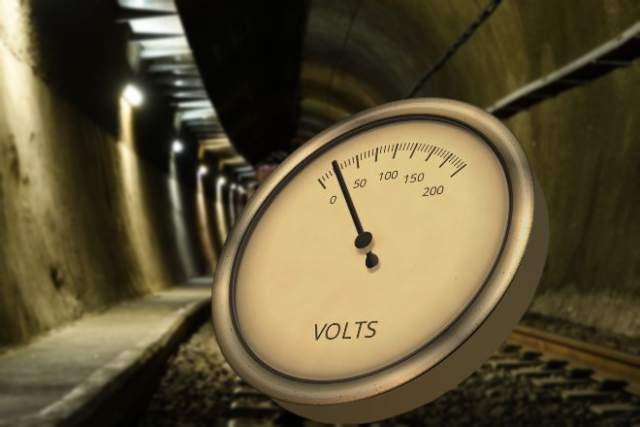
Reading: 25 (V)
